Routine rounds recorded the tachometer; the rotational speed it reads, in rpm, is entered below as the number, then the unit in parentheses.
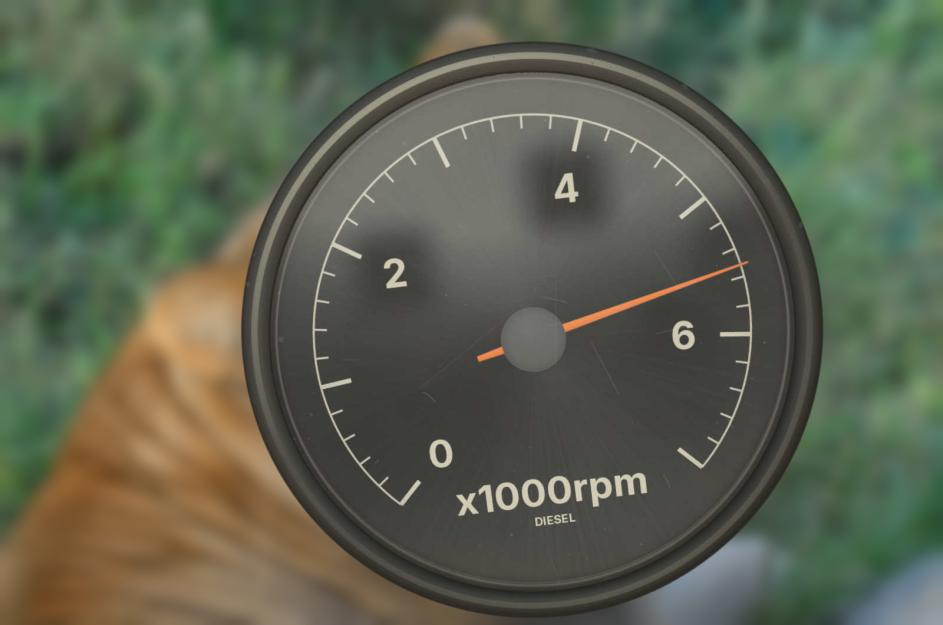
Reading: 5500 (rpm)
